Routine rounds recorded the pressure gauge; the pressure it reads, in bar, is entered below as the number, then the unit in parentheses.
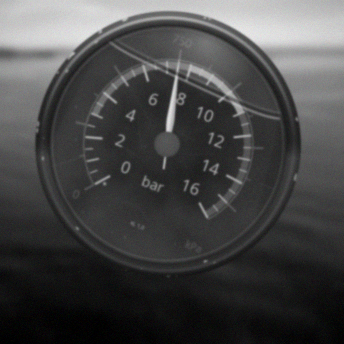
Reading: 7.5 (bar)
